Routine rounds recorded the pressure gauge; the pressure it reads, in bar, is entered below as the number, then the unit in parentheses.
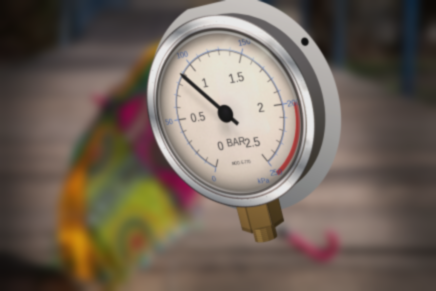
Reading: 0.9 (bar)
